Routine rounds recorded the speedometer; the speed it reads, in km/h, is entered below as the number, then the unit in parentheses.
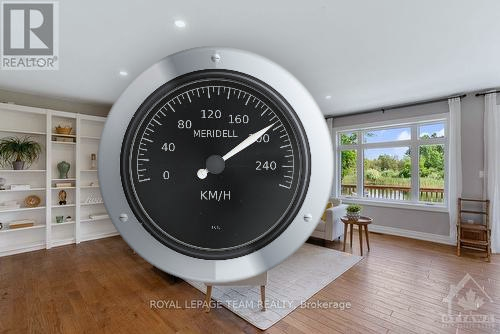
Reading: 195 (km/h)
